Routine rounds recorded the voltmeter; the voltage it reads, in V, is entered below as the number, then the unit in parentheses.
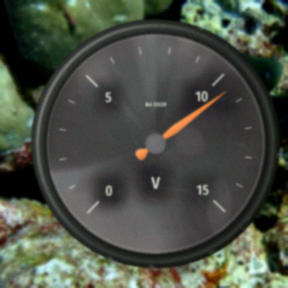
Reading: 10.5 (V)
